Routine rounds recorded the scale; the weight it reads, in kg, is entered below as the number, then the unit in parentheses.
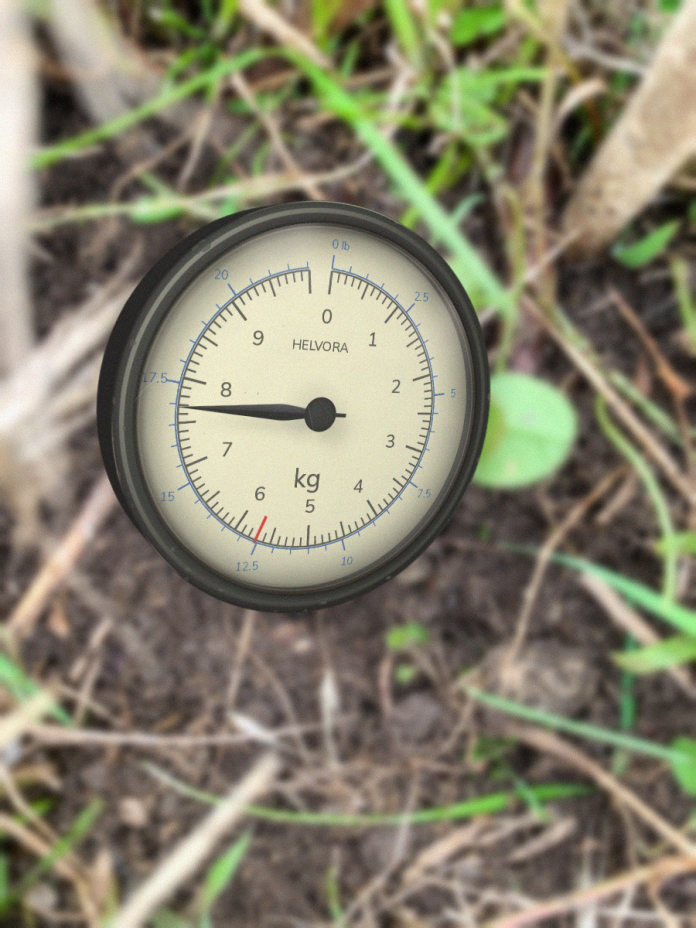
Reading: 7.7 (kg)
